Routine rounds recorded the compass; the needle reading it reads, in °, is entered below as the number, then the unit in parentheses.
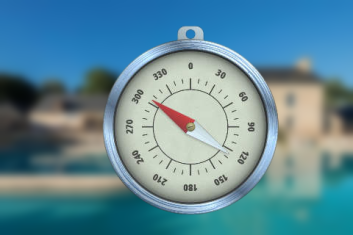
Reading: 305 (°)
